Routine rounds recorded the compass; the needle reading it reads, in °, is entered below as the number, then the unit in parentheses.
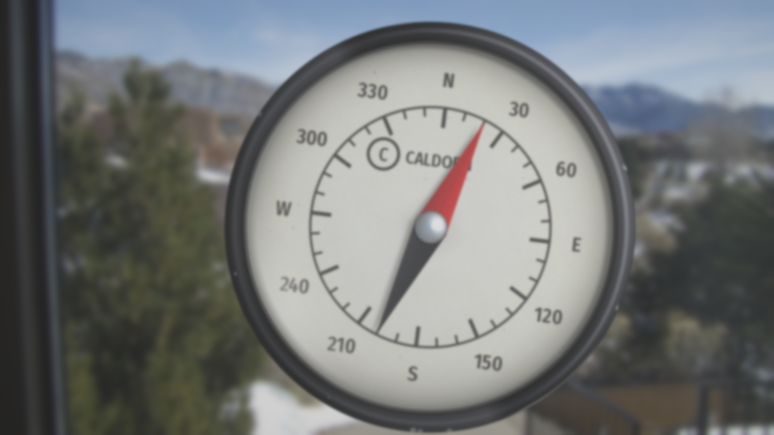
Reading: 20 (°)
